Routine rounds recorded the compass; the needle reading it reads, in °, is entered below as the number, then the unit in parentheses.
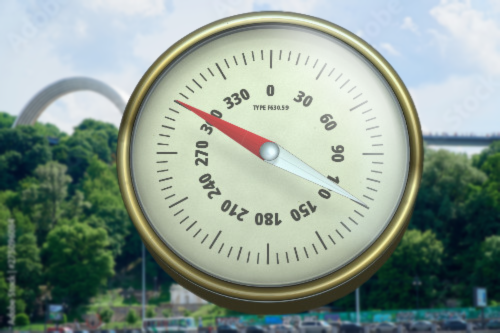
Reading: 300 (°)
